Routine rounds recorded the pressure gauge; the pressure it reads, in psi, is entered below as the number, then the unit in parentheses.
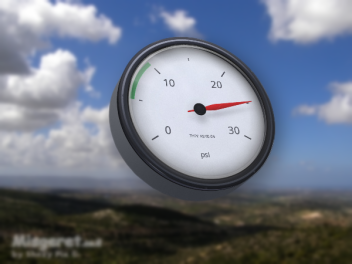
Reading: 25 (psi)
